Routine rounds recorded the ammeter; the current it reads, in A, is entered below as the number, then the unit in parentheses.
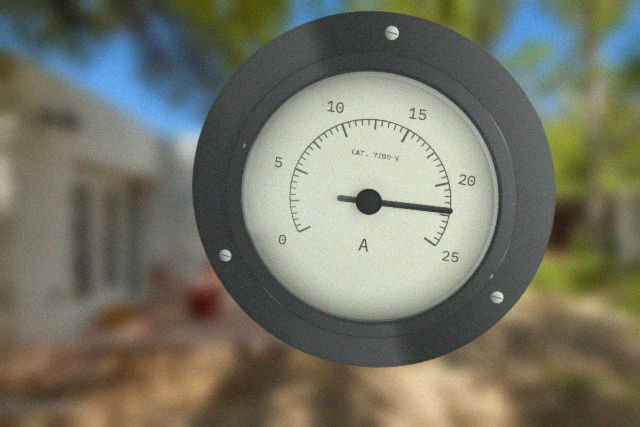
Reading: 22 (A)
